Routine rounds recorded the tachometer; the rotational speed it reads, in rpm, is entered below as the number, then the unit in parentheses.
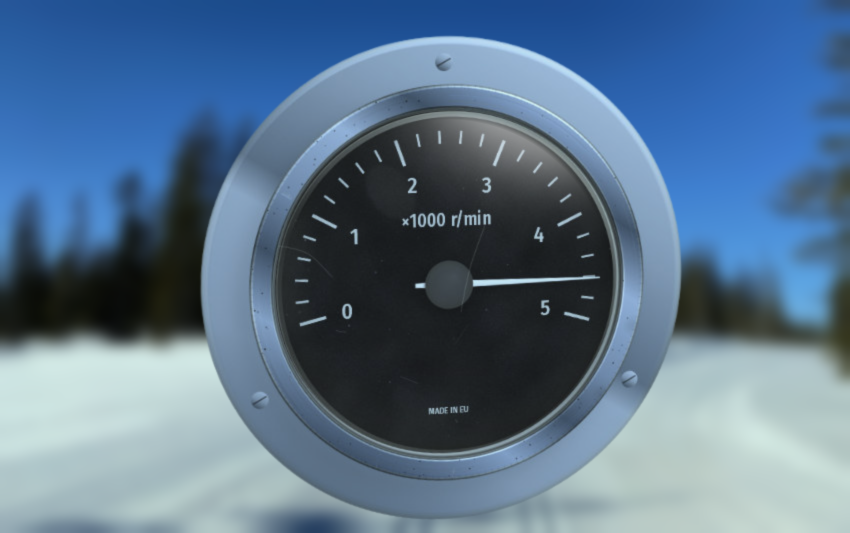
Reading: 4600 (rpm)
